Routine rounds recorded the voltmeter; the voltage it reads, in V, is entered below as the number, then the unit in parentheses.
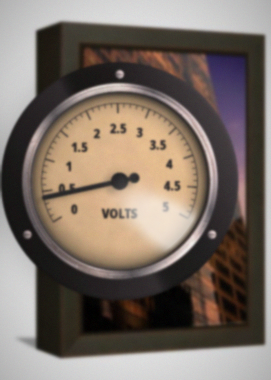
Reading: 0.4 (V)
